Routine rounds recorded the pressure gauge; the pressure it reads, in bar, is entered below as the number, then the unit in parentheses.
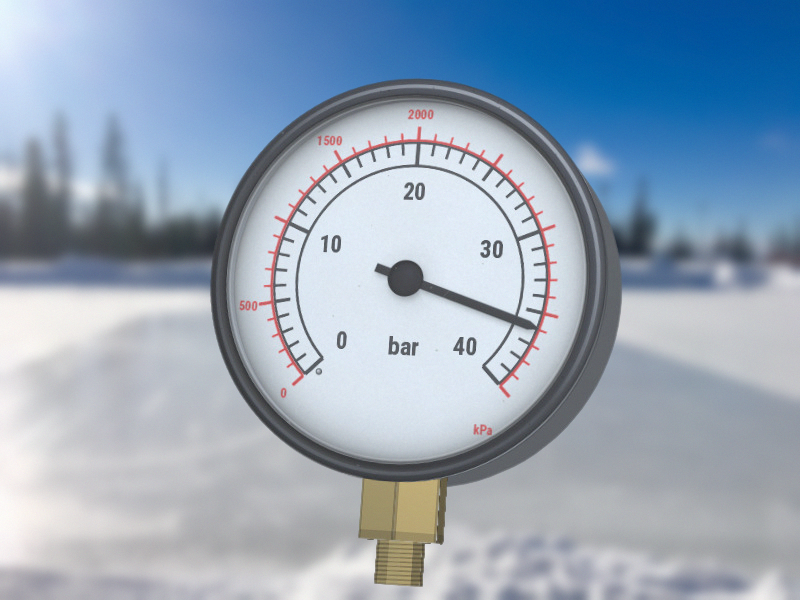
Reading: 36 (bar)
